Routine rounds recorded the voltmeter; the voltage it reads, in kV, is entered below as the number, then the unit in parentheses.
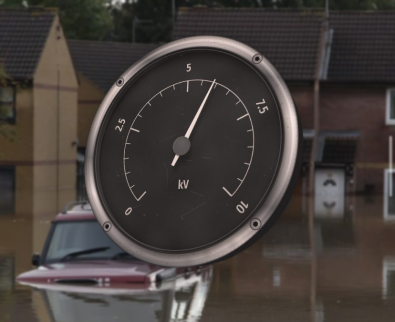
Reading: 6 (kV)
